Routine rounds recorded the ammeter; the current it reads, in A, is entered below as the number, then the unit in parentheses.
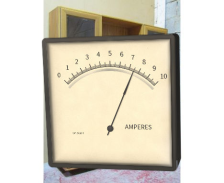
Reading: 7.5 (A)
